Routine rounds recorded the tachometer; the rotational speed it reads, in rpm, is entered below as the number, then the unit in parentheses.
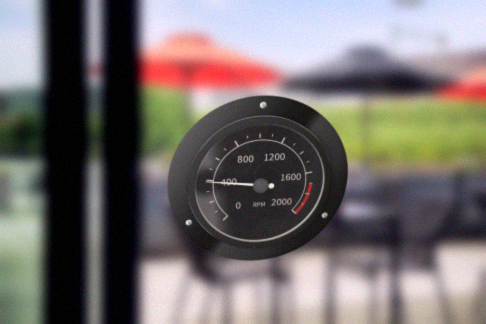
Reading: 400 (rpm)
